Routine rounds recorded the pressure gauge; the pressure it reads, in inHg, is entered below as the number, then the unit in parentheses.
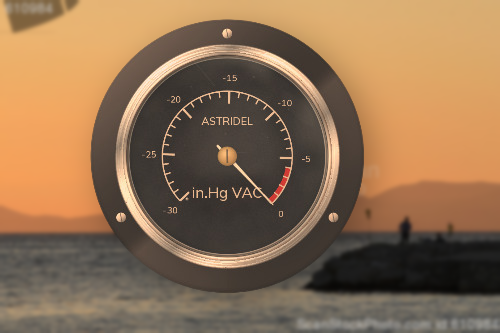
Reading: 0 (inHg)
